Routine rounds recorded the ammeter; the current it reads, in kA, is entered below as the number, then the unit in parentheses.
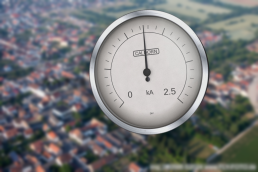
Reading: 1.25 (kA)
